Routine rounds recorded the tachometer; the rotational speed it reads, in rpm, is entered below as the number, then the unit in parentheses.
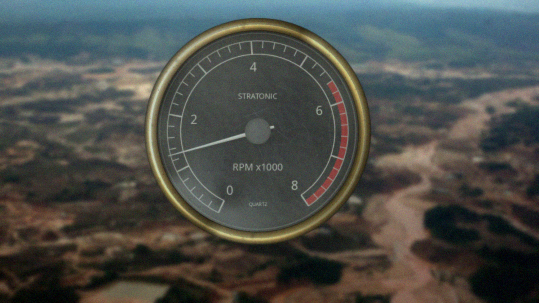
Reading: 1300 (rpm)
